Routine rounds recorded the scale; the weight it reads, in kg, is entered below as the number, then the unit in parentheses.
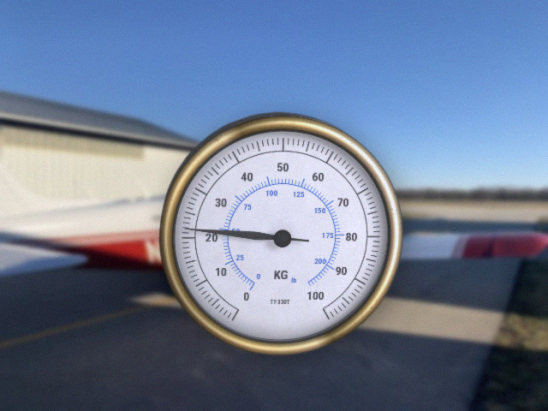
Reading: 22 (kg)
